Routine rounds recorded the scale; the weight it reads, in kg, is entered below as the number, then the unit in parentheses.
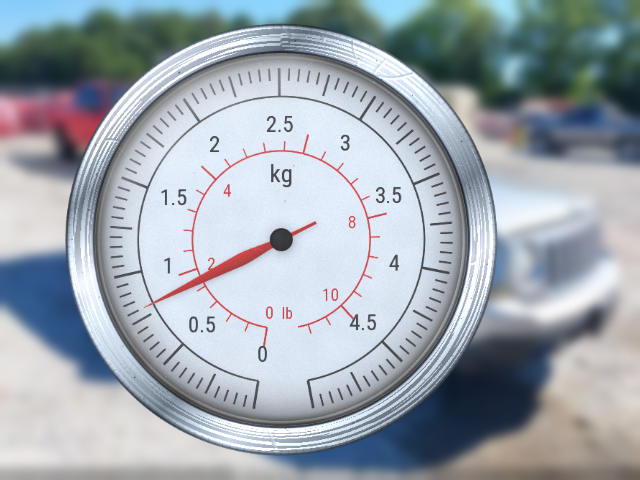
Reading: 0.8 (kg)
